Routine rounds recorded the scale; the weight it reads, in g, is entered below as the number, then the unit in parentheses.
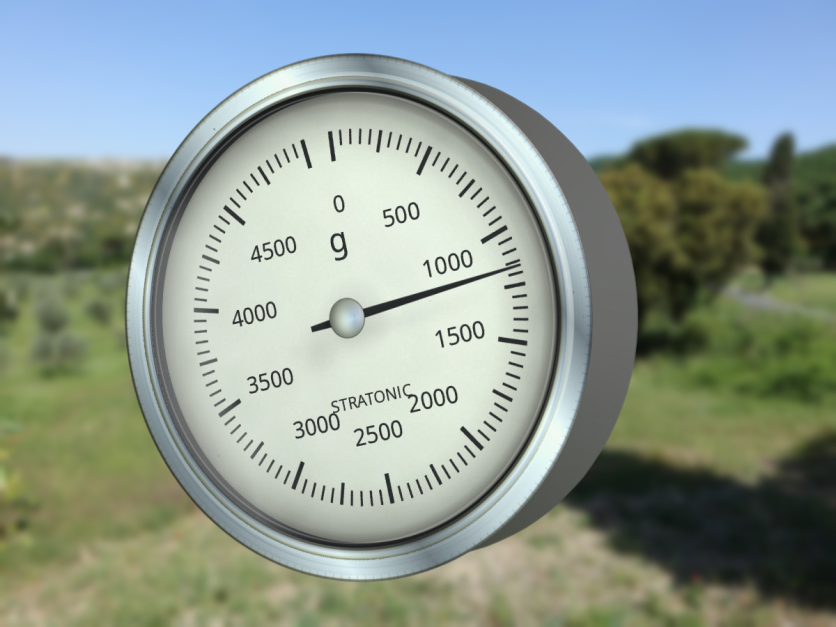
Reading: 1175 (g)
